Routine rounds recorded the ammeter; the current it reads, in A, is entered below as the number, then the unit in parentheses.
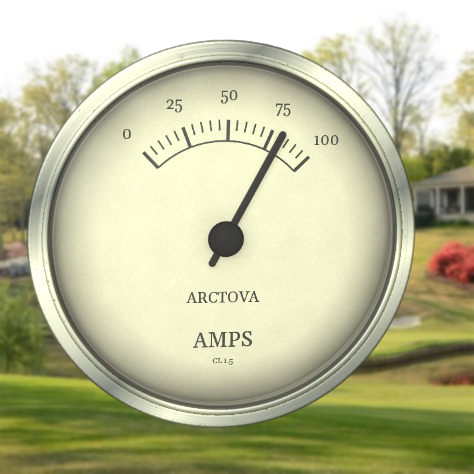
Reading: 80 (A)
